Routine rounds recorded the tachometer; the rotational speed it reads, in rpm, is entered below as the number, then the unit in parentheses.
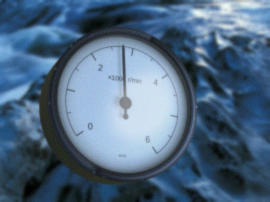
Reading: 2750 (rpm)
